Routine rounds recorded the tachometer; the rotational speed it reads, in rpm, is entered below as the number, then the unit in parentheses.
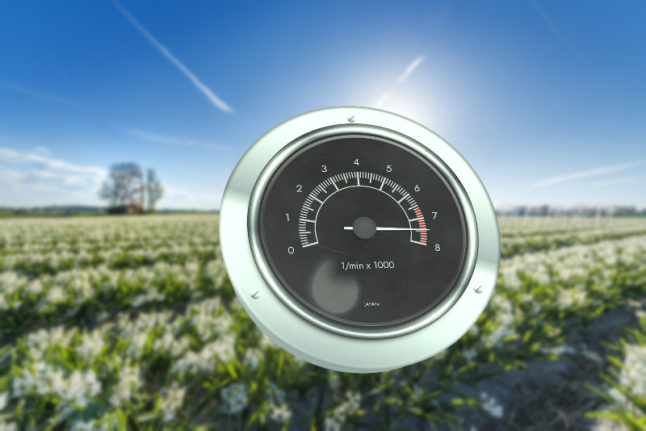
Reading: 7500 (rpm)
